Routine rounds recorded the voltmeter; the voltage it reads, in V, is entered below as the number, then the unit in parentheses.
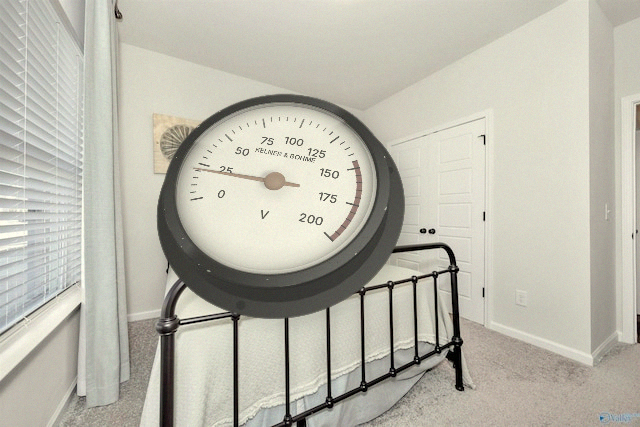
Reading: 20 (V)
